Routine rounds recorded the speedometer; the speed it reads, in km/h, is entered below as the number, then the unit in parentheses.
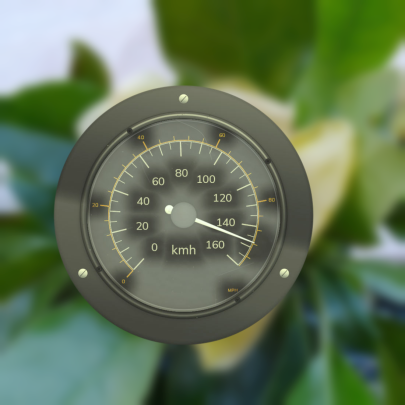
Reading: 147.5 (km/h)
